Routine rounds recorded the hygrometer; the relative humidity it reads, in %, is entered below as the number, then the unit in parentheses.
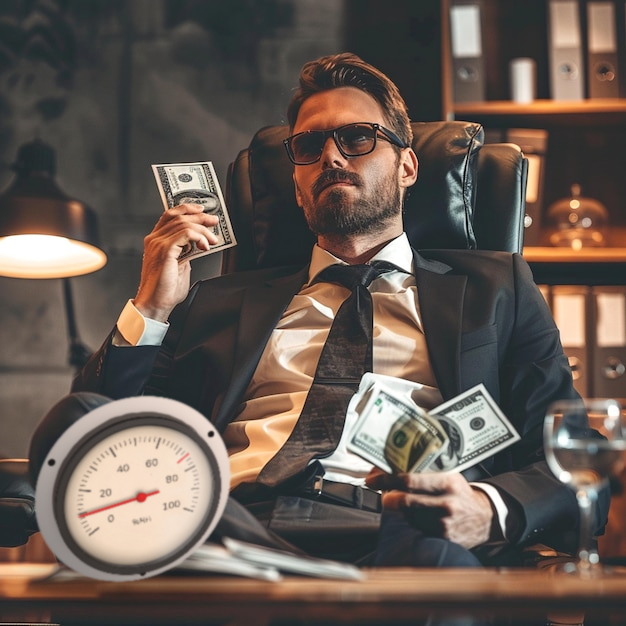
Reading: 10 (%)
